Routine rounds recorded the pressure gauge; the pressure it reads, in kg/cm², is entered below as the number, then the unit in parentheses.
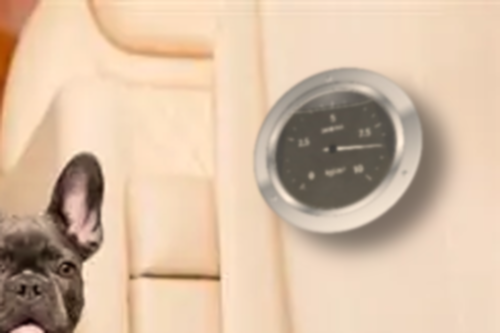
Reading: 8.5 (kg/cm²)
